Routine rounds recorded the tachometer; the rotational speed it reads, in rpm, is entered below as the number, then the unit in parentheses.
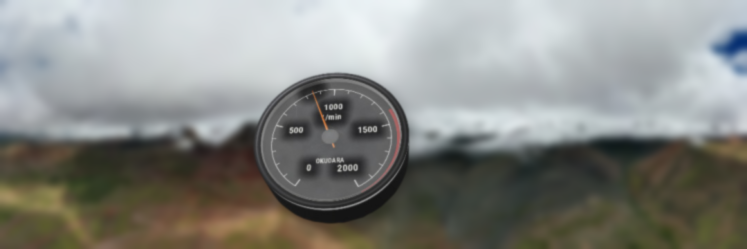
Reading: 850 (rpm)
